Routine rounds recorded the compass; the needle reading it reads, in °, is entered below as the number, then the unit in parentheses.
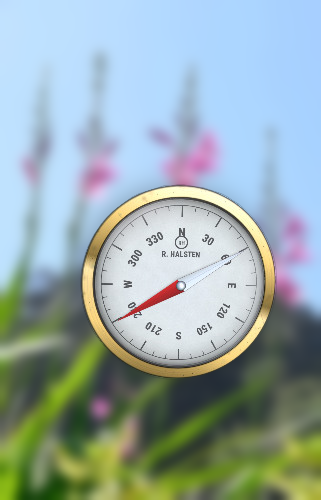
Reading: 240 (°)
